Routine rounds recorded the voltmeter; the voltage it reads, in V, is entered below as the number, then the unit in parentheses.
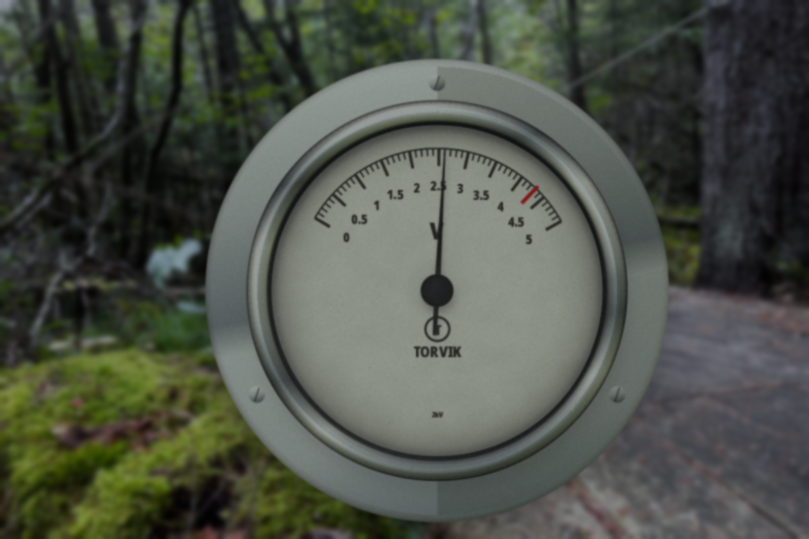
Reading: 2.6 (V)
